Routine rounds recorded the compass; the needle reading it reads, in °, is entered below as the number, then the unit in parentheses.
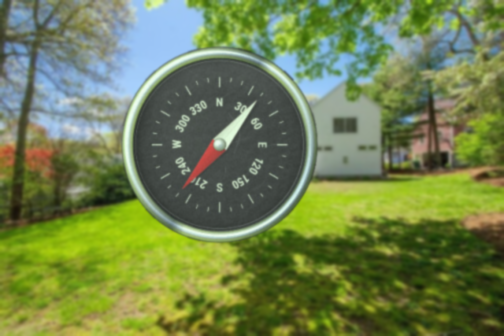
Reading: 220 (°)
